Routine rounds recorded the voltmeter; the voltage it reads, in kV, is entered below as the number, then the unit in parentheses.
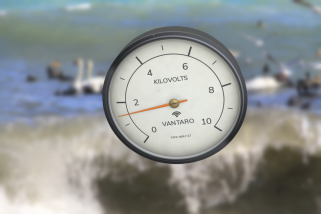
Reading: 1.5 (kV)
